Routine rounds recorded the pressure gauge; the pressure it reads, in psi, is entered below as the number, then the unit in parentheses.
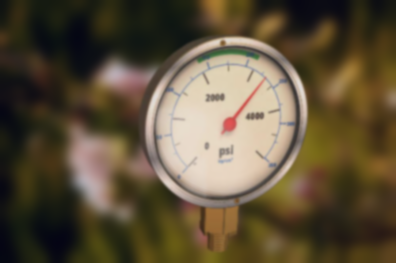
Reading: 3250 (psi)
